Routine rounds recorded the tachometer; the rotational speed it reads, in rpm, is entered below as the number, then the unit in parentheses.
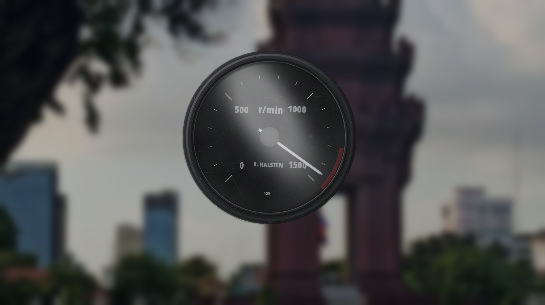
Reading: 1450 (rpm)
